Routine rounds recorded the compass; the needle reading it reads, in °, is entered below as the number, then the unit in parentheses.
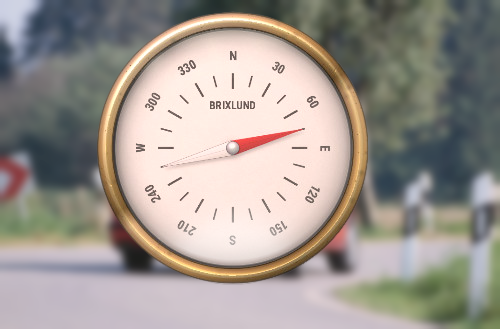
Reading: 75 (°)
